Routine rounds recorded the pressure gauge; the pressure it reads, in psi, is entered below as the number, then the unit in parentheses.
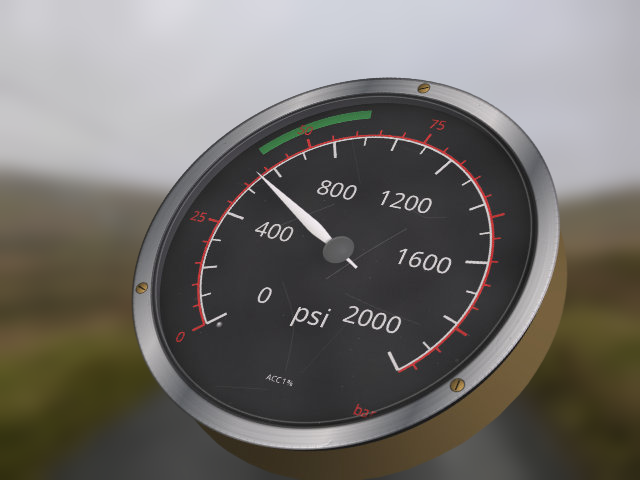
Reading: 550 (psi)
